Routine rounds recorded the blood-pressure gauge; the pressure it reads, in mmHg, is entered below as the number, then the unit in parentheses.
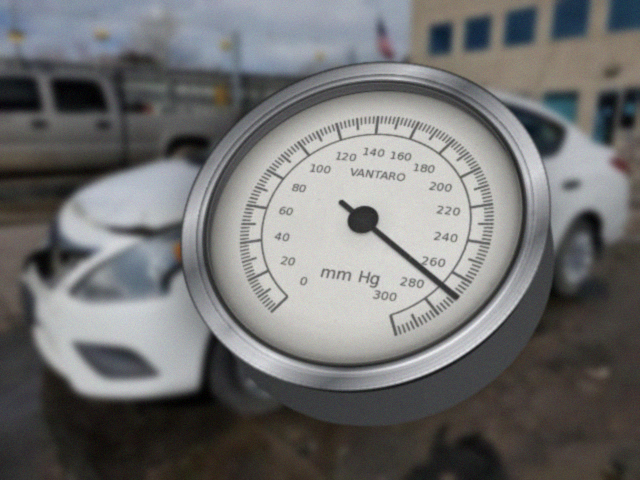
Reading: 270 (mmHg)
